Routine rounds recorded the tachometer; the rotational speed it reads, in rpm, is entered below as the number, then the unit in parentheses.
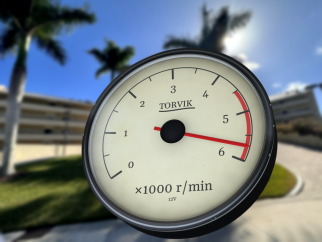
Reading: 5750 (rpm)
